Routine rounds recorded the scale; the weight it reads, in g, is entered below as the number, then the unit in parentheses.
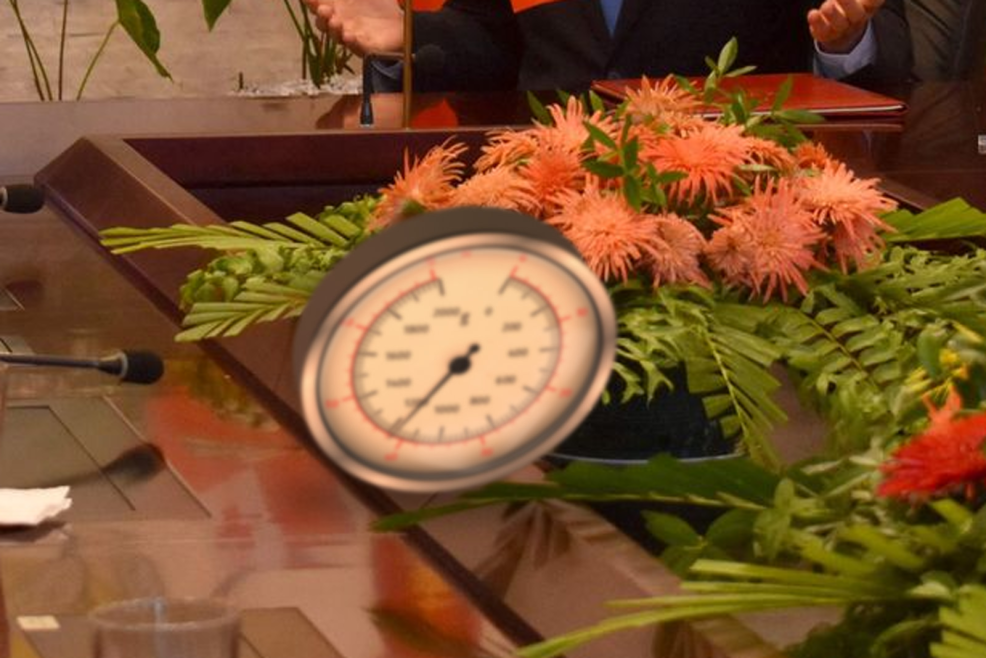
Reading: 1200 (g)
